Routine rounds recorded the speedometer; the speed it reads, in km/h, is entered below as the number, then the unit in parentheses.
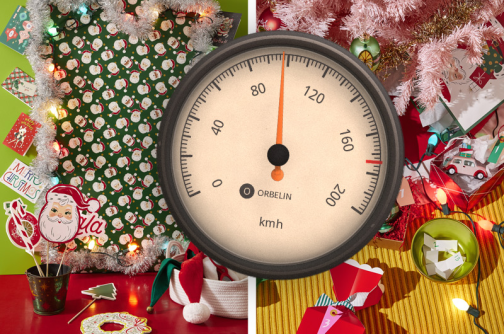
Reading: 98 (km/h)
